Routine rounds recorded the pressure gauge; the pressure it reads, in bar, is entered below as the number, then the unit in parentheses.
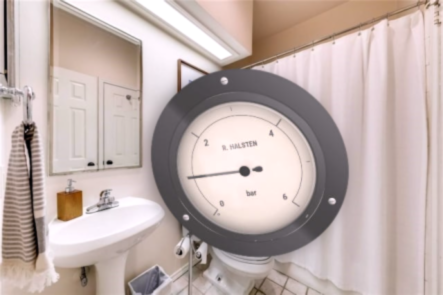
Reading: 1 (bar)
